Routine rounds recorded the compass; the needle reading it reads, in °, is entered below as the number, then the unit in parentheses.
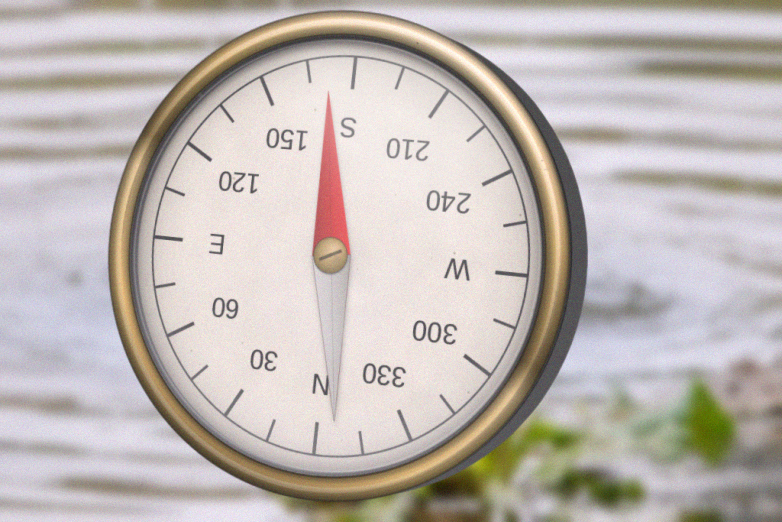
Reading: 172.5 (°)
